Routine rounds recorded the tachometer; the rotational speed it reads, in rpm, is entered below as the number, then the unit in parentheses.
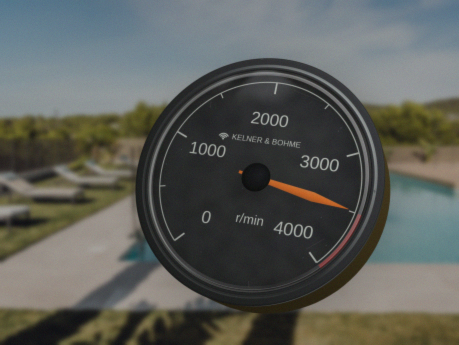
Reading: 3500 (rpm)
